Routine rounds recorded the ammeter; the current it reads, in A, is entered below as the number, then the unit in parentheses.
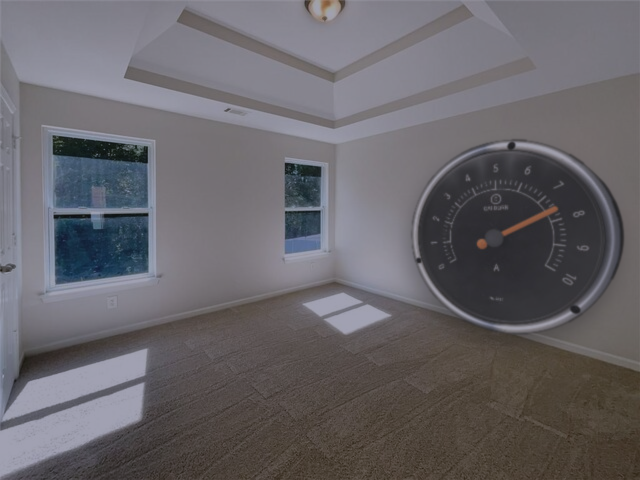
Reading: 7.6 (A)
